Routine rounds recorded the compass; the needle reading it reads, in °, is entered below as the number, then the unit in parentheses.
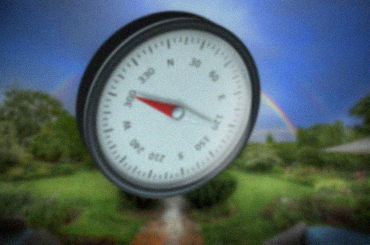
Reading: 305 (°)
